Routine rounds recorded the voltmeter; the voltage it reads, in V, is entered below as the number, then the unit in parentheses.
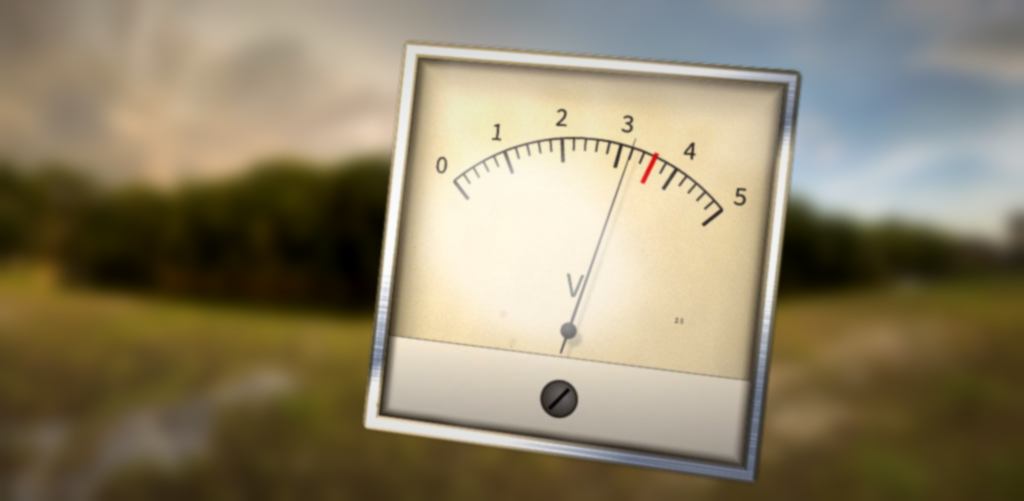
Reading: 3.2 (V)
